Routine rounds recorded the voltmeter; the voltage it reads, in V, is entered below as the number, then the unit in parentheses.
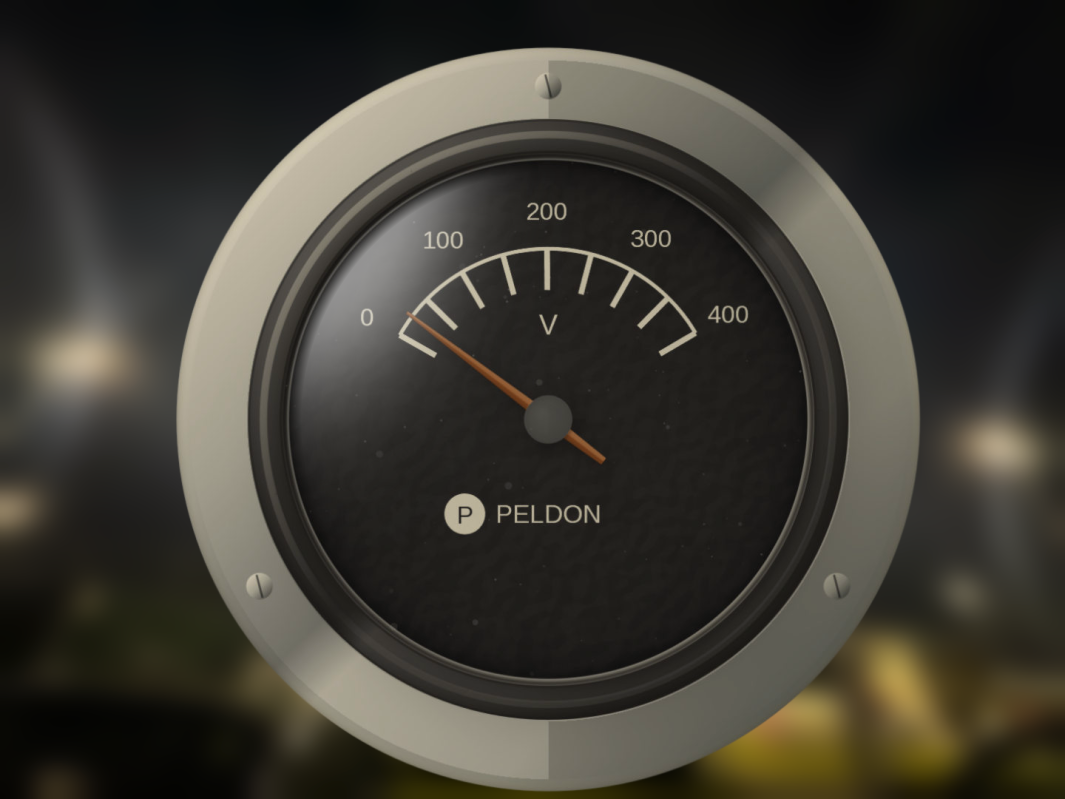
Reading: 25 (V)
